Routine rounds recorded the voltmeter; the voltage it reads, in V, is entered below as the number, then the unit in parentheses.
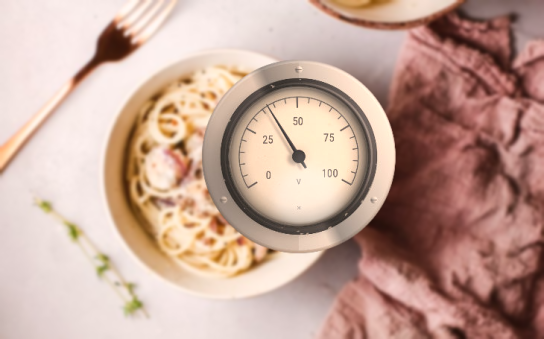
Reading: 37.5 (V)
